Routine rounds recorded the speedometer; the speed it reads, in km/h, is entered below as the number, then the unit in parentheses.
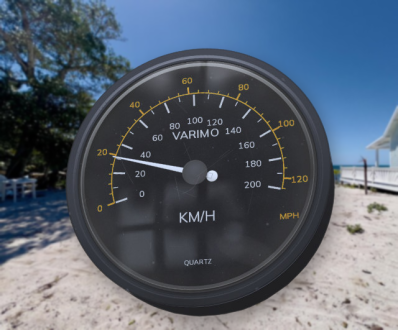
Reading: 30 (km/h)
